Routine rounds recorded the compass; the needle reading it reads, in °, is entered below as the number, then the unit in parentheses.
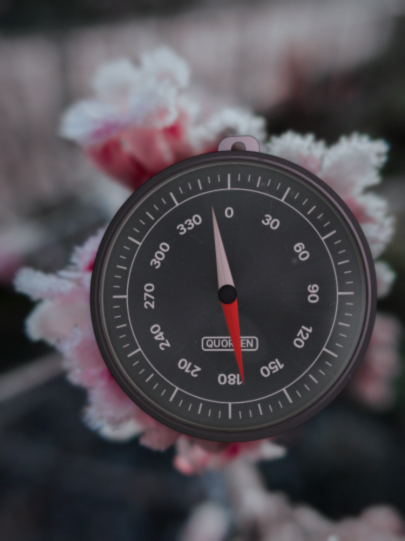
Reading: 170 (°)
